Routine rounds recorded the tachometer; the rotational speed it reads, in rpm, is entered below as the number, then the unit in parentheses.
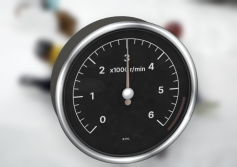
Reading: 3000 (rpm)
